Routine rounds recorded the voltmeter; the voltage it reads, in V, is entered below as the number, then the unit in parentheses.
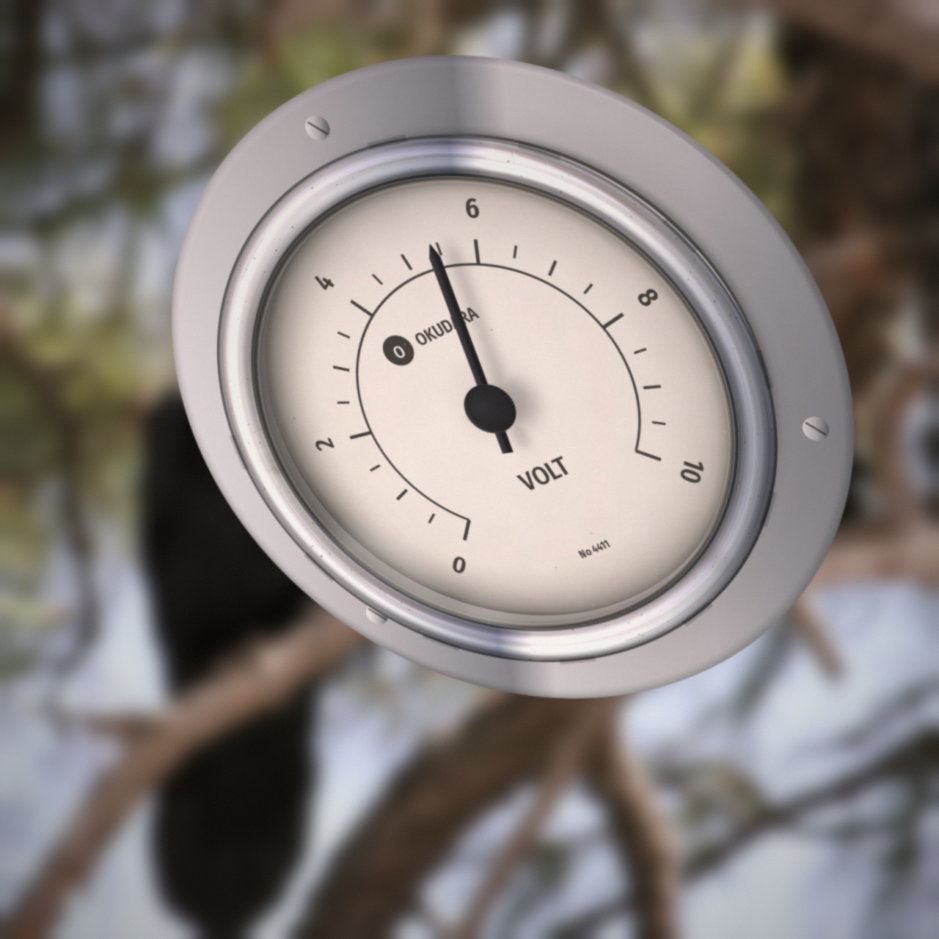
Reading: 5.5 (V)
